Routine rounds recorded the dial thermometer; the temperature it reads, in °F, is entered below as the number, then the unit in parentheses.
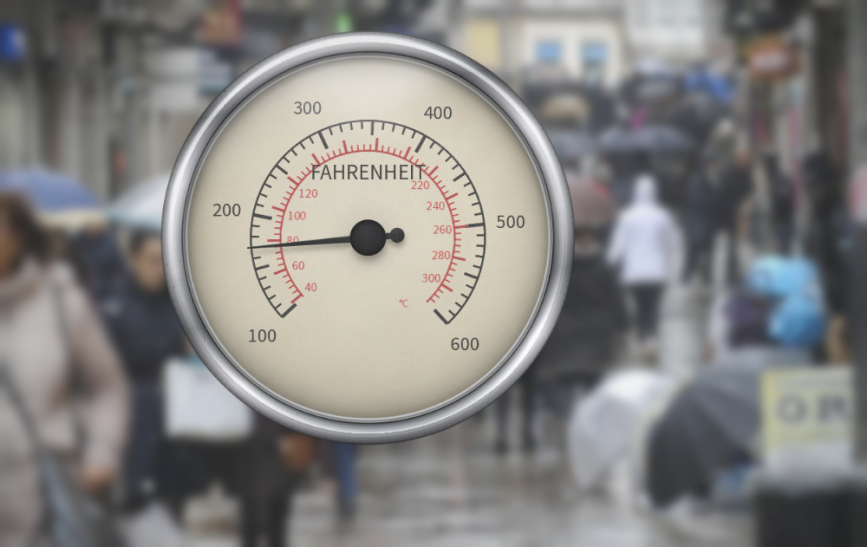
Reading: 170 (°F)
